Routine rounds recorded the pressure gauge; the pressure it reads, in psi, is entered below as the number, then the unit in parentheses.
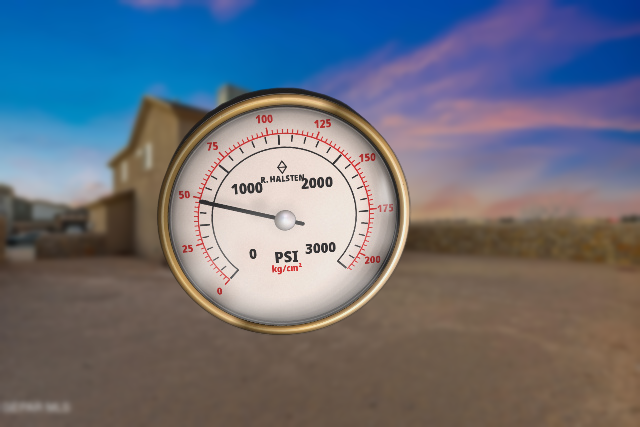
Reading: 700 (psi)
